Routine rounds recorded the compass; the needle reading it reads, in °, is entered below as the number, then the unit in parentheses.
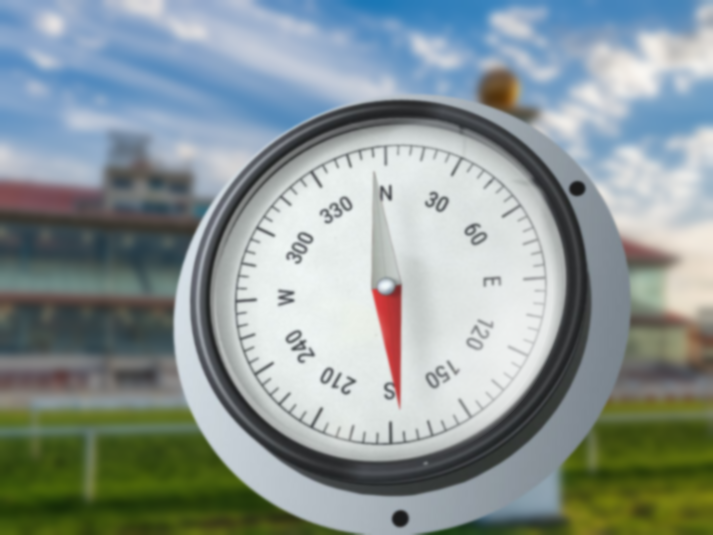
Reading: 175 (°)
